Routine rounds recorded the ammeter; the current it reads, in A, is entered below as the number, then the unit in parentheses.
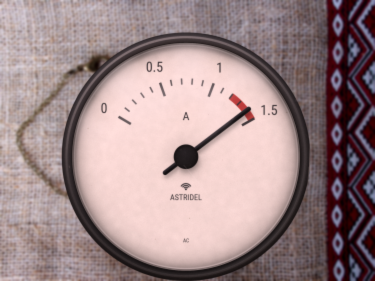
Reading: 1.4 (A)
